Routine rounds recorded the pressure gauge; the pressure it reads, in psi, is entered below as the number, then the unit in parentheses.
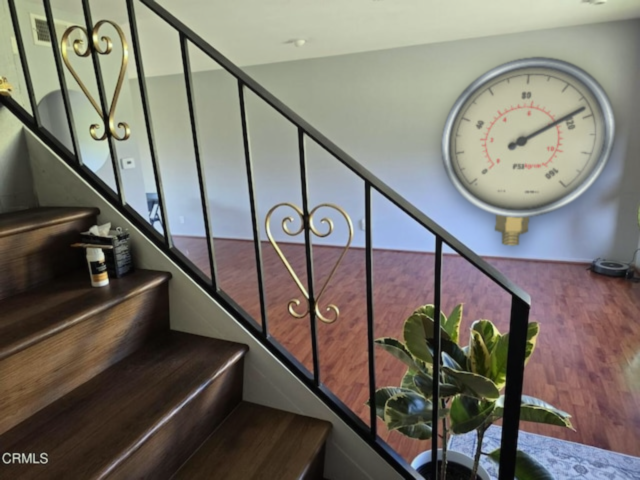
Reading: 115 (psi)
